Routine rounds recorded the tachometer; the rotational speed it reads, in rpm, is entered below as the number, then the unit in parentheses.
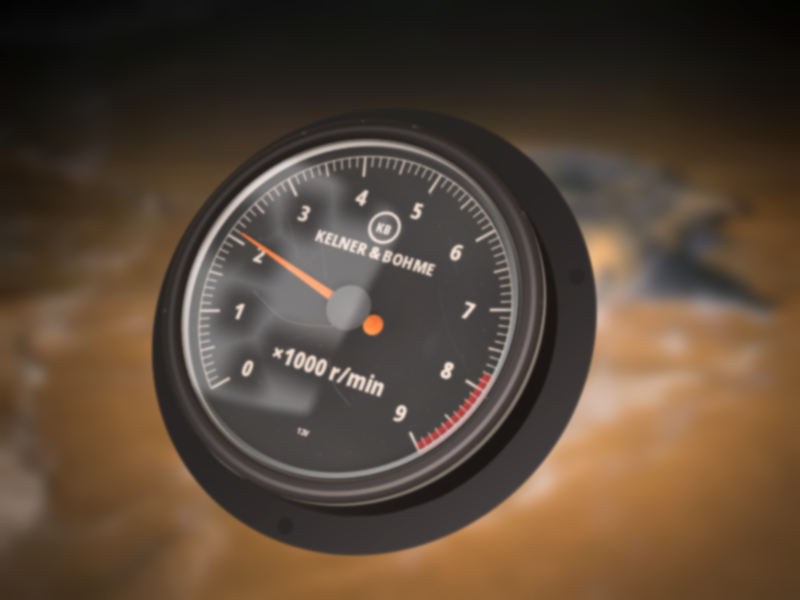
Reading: 2100 (rpm)
